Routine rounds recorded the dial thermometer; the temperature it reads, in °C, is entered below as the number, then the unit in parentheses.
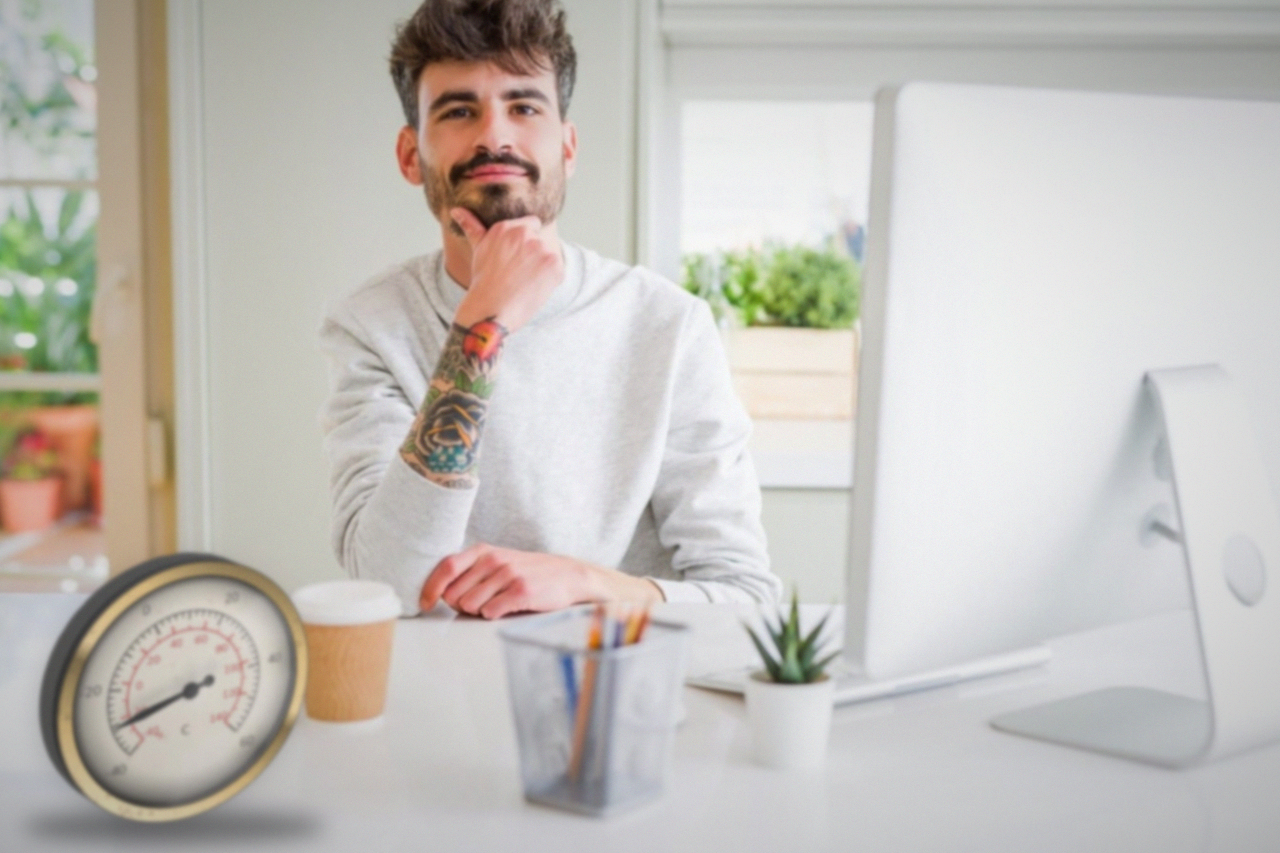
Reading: -30 (°C)
